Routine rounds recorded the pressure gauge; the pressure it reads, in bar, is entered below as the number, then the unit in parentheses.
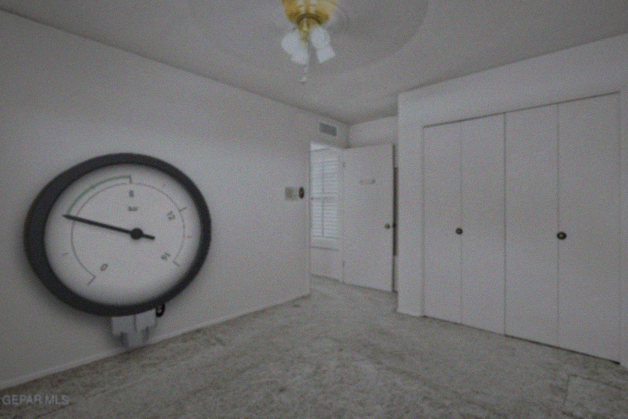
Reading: 4 (bar)
